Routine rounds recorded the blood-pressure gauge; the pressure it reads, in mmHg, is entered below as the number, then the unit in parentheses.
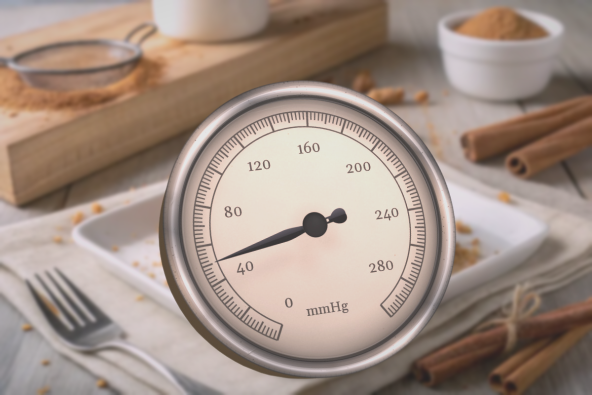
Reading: 50 (mmHg)
